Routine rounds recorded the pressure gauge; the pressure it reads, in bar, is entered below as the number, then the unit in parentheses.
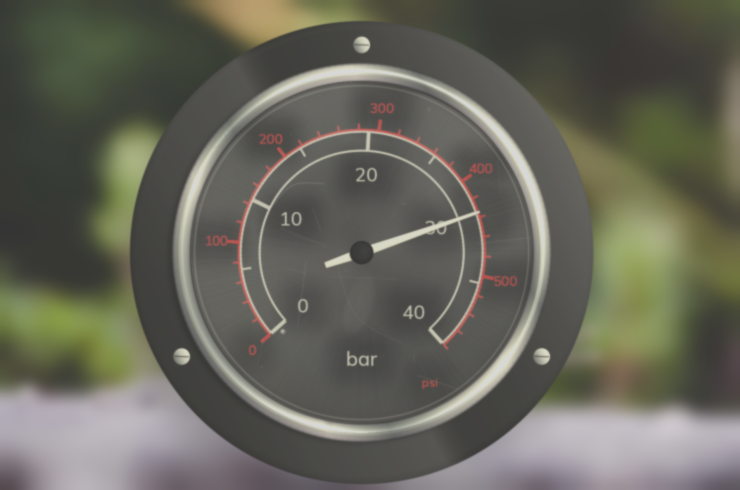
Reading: 30 (bar)
